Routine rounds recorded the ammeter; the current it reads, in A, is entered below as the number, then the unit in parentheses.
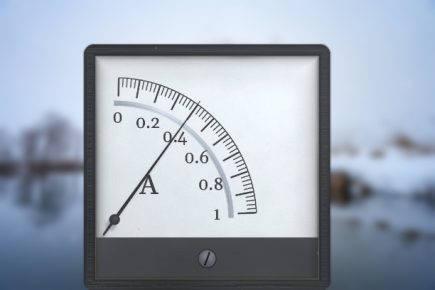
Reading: 0.4 (A)
